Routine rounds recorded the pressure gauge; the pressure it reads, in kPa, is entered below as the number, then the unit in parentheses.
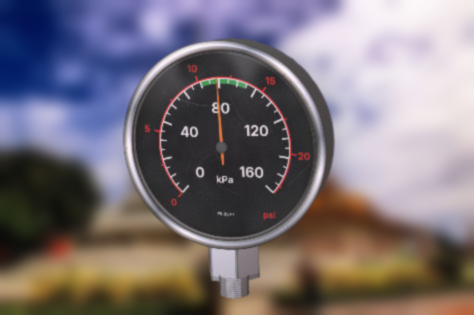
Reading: 80 (kPa)
